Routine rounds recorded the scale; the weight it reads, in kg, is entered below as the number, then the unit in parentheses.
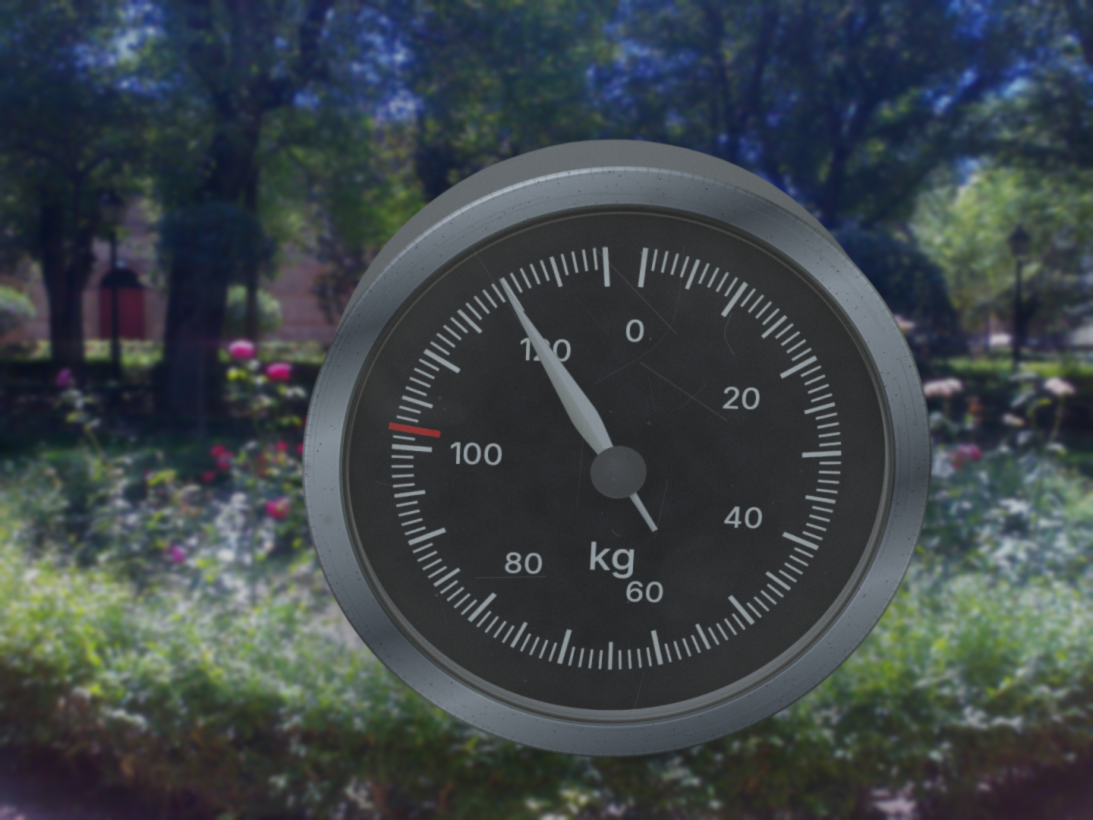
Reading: 120 (kg)
